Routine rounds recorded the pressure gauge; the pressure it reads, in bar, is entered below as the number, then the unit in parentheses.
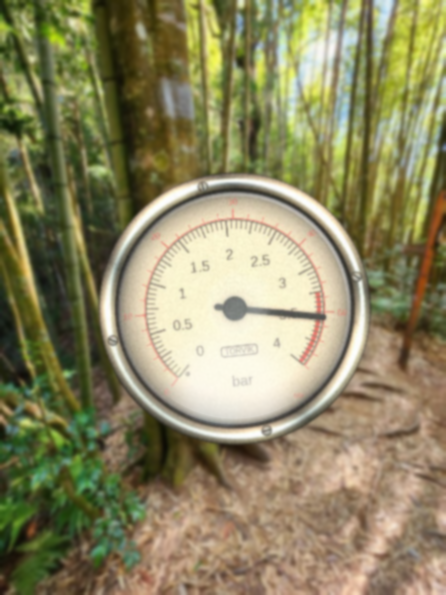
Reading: 3.5 (bar)
